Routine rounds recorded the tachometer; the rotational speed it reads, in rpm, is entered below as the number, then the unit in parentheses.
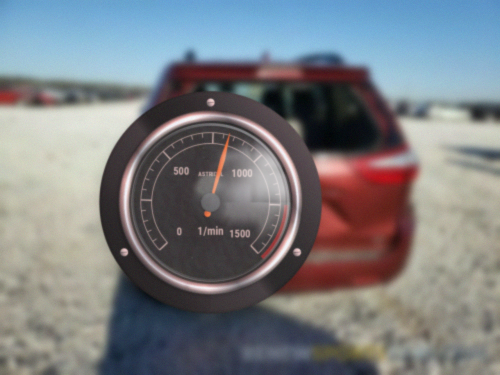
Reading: 825 (rpm)
